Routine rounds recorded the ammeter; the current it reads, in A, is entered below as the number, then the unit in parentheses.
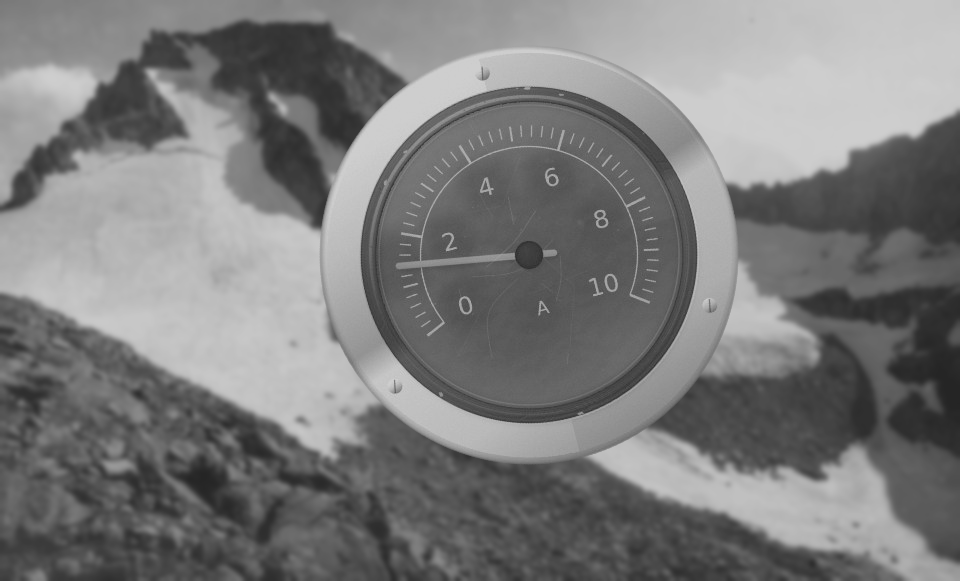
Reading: 1.4 (A)
